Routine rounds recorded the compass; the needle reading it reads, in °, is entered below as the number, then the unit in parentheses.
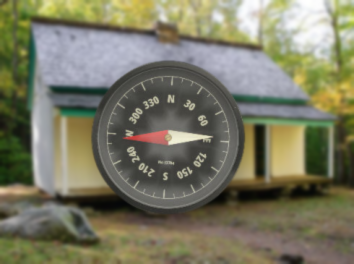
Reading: 265 (°)
